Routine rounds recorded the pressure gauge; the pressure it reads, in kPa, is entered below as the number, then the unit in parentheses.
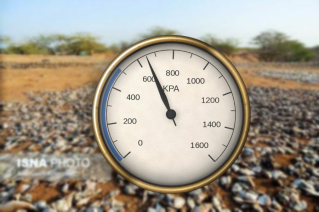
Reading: 650 (kPa)
